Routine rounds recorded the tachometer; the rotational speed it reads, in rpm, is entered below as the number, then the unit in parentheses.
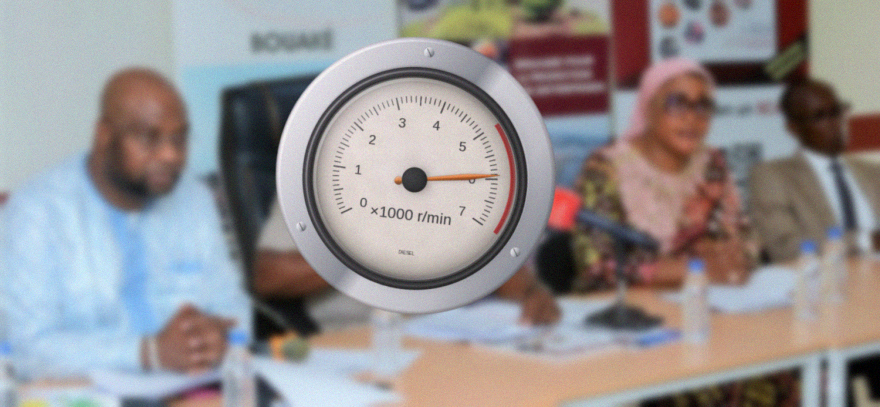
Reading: 5900 (rpm)
